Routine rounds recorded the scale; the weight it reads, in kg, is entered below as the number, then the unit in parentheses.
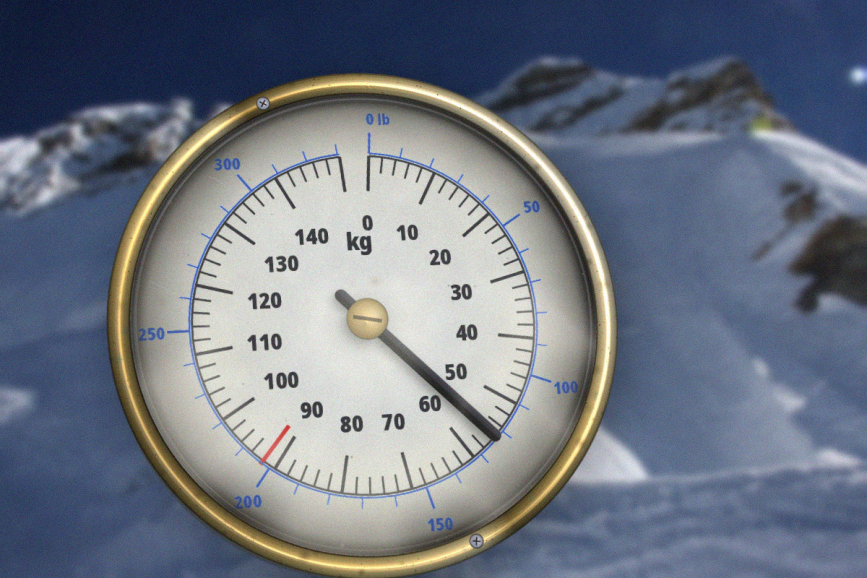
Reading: 56 (kg)
